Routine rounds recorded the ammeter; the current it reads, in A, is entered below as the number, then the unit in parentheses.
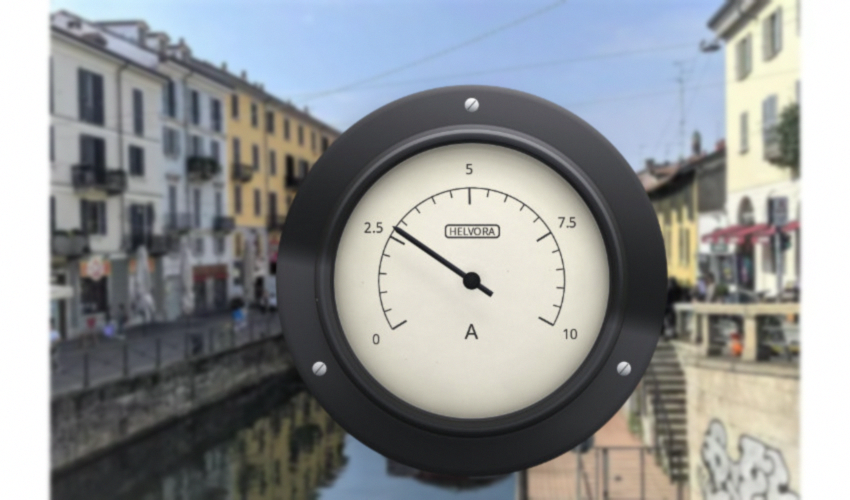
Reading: 2.75 (A)
